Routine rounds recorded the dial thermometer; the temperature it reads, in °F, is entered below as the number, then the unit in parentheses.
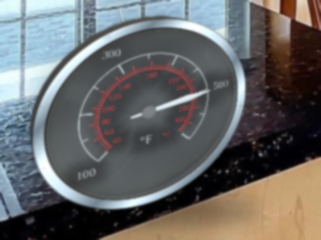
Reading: 500 (°F)
